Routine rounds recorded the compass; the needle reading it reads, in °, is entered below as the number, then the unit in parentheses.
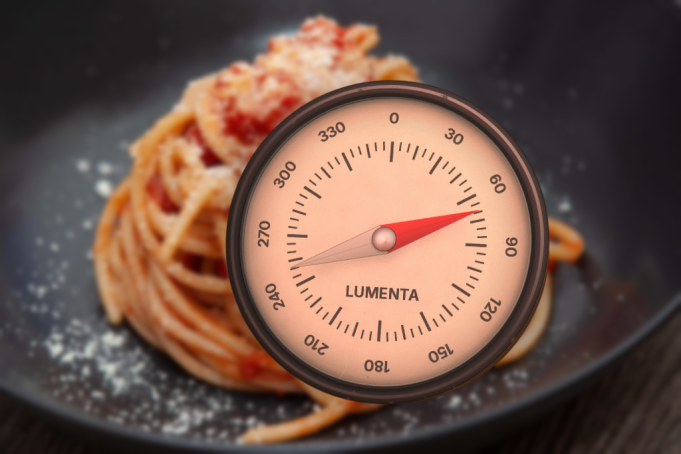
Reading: 70 (°)
